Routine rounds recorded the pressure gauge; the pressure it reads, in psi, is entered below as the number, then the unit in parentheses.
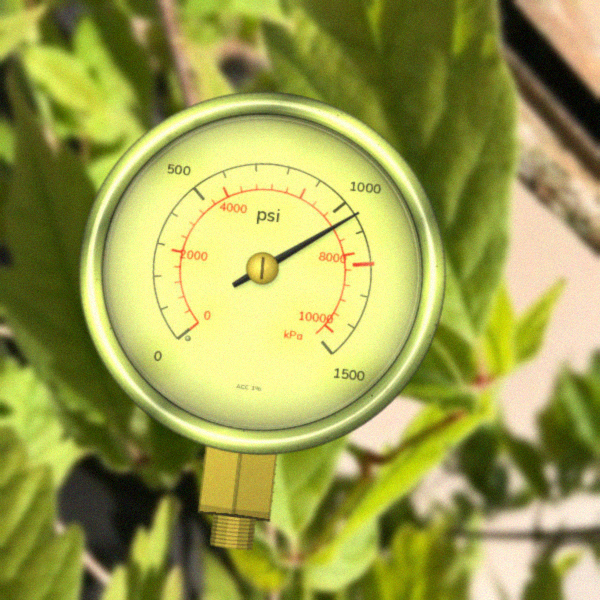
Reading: 1050 (psi)
